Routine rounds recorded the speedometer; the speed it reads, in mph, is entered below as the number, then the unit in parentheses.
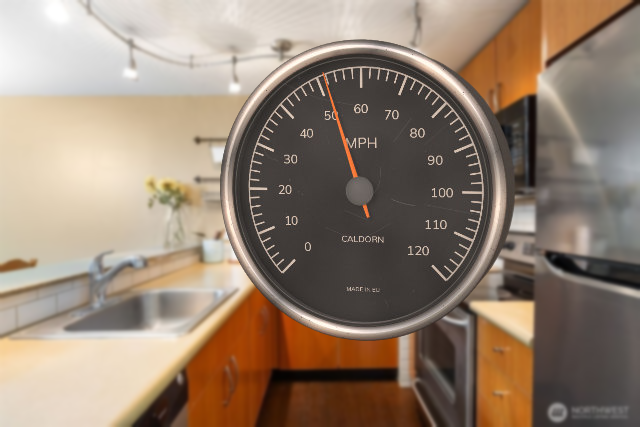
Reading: 52 (mph)
